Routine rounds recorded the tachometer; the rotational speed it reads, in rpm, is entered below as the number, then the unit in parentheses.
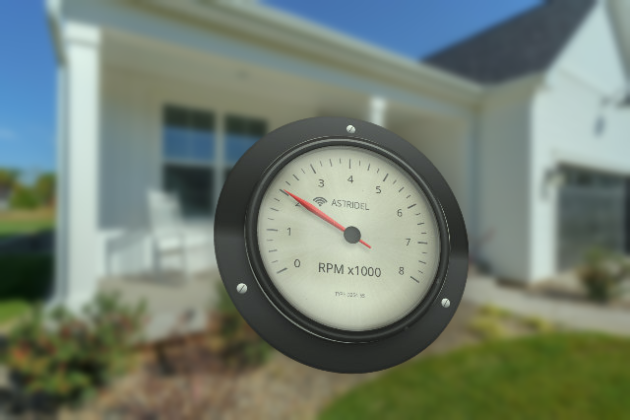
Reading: 2000 (rpm)
